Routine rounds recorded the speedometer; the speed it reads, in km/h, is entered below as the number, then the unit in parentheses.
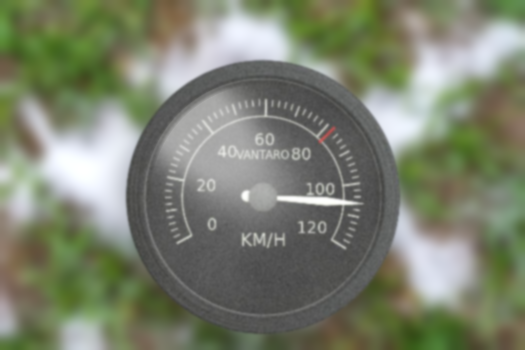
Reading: 106 (km/h)
